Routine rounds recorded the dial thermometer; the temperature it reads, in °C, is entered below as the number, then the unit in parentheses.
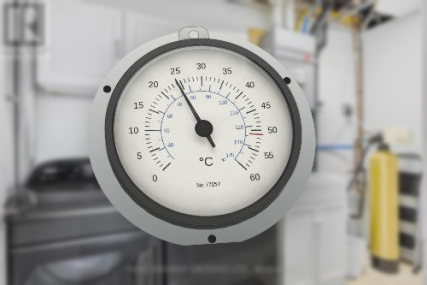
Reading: 24 (°C)
